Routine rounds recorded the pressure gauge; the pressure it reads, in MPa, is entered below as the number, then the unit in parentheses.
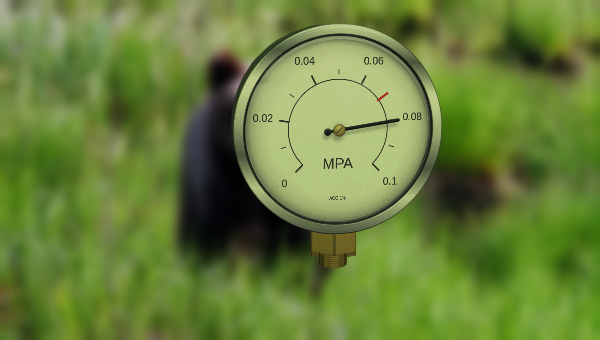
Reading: 0.08 (MPa)
